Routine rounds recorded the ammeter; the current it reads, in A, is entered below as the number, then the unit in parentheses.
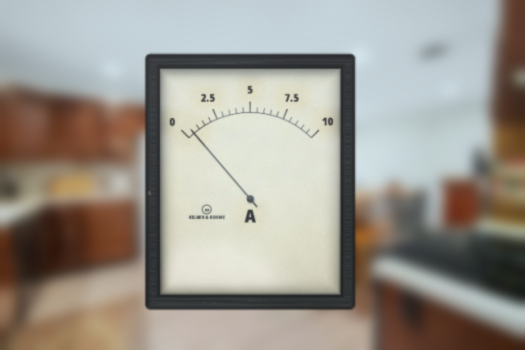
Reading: 0.5 (A)
